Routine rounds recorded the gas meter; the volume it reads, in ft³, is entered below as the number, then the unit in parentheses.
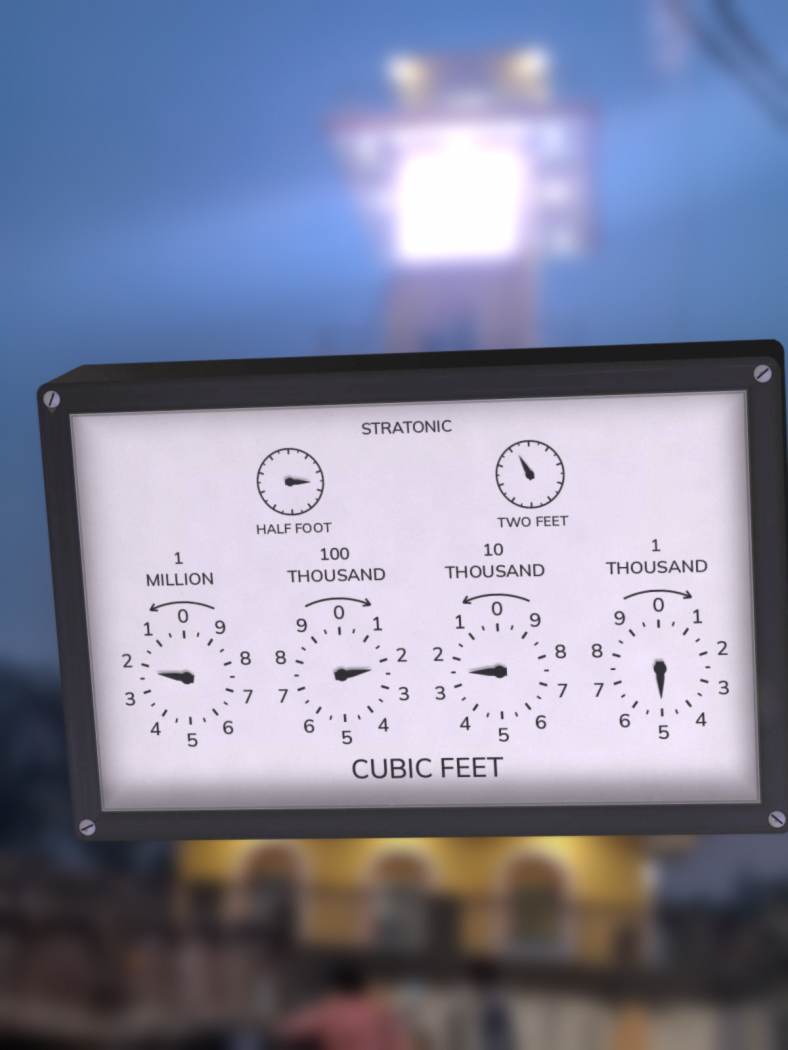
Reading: 222500 (ft³)
